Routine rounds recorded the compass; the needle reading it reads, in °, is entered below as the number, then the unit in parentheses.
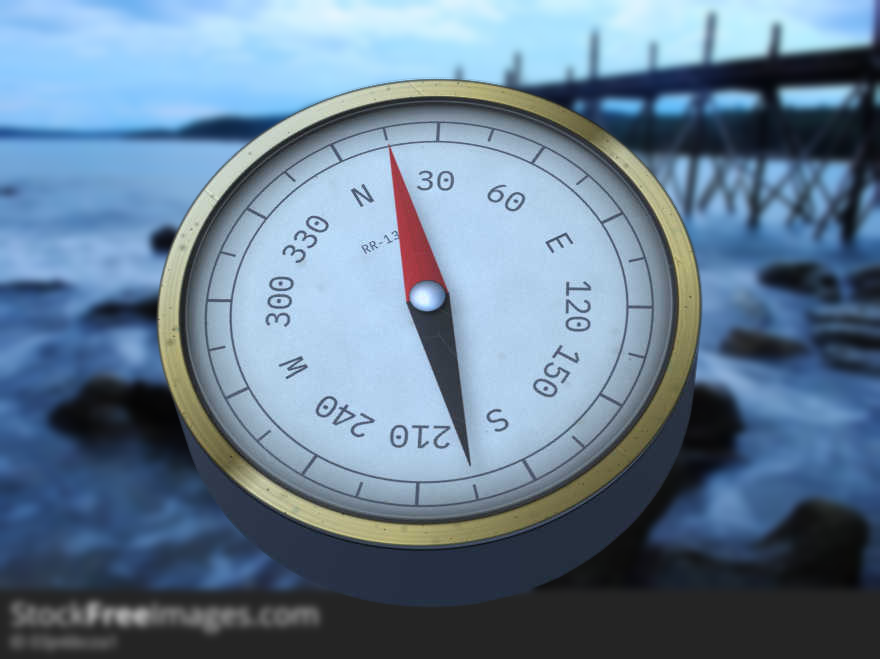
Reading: 15 (°)
